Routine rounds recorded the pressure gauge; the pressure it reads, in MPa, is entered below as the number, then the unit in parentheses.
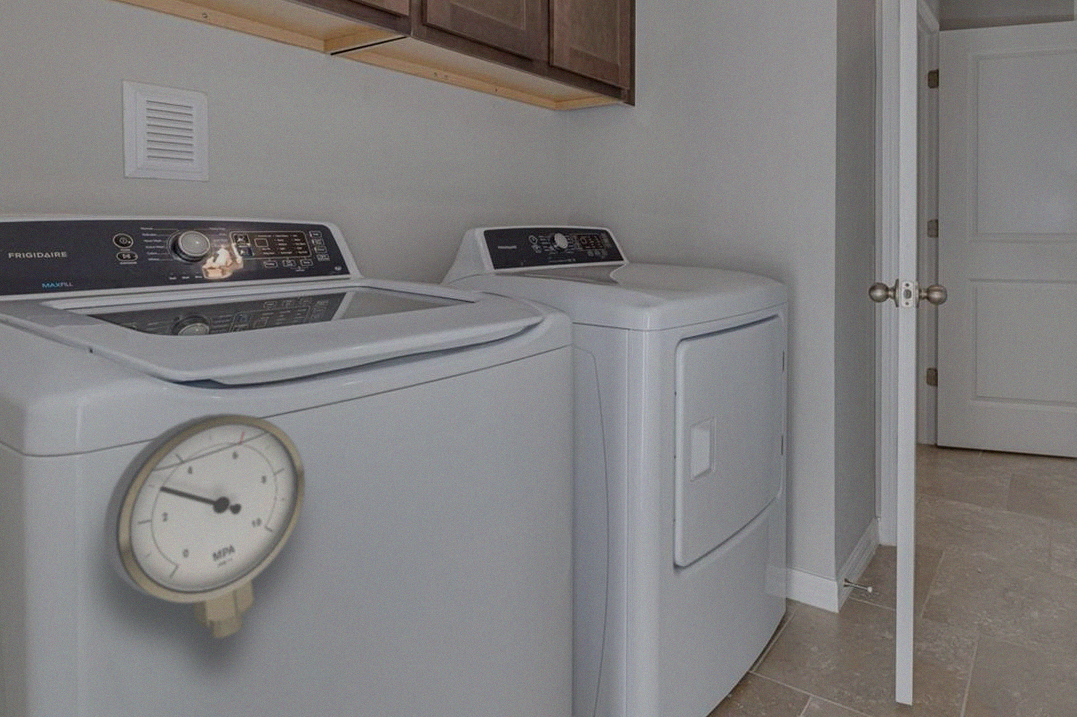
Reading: 3 (MPa)
